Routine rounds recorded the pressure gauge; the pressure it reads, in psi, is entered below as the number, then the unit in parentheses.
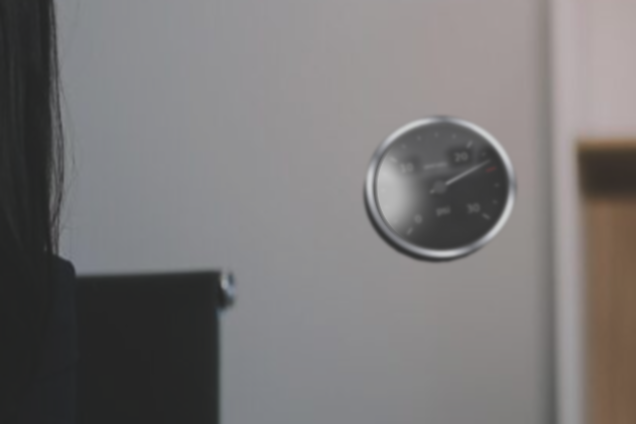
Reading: 23 (psi)
